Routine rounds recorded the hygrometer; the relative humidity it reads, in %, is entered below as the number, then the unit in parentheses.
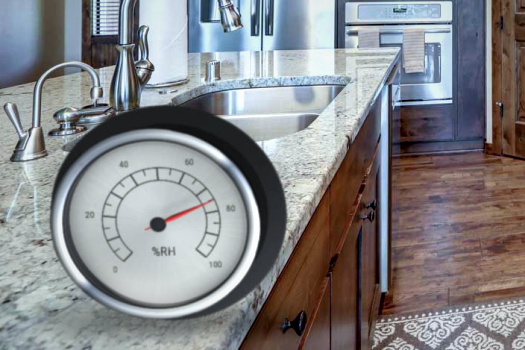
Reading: 75 (%)
